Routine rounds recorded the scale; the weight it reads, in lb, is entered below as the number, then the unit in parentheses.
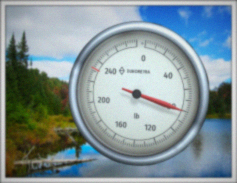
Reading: 80 (lb)
